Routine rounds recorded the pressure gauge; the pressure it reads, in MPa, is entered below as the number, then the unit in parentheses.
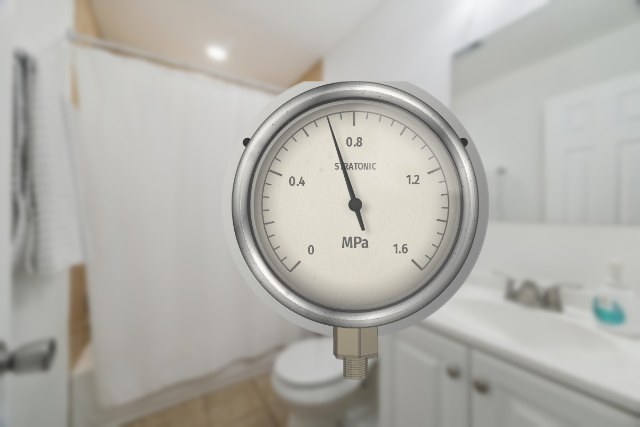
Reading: 0.7 (MPa)
